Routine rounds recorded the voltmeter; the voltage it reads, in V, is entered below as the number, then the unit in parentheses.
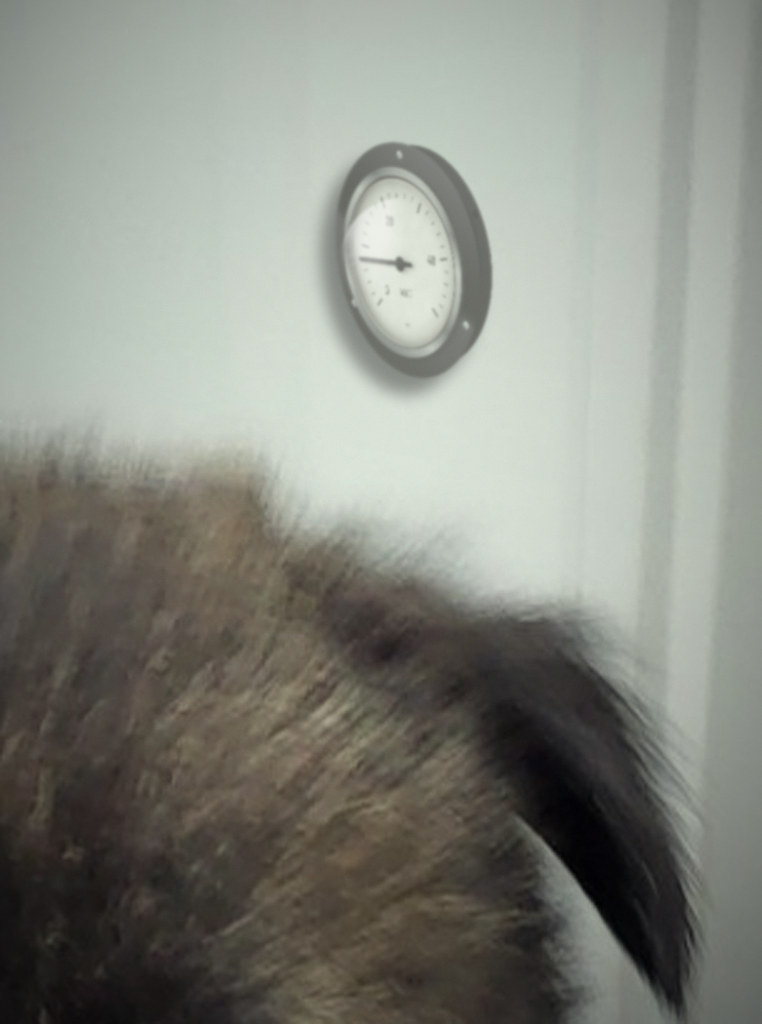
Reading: 8 (V)
